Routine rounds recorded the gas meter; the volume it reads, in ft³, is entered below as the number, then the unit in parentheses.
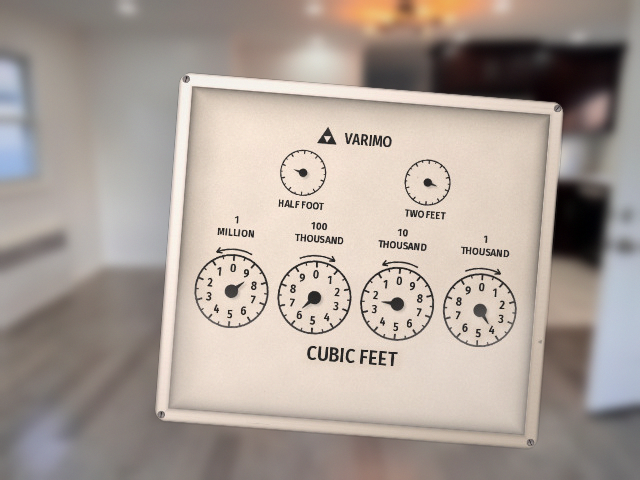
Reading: 862400 (ft³)
